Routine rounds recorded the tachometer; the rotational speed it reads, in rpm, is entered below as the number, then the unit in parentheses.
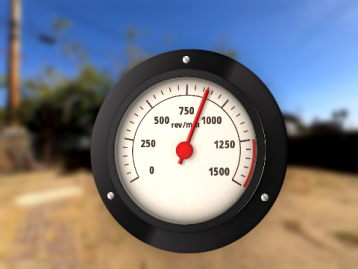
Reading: 875 (rpm)
